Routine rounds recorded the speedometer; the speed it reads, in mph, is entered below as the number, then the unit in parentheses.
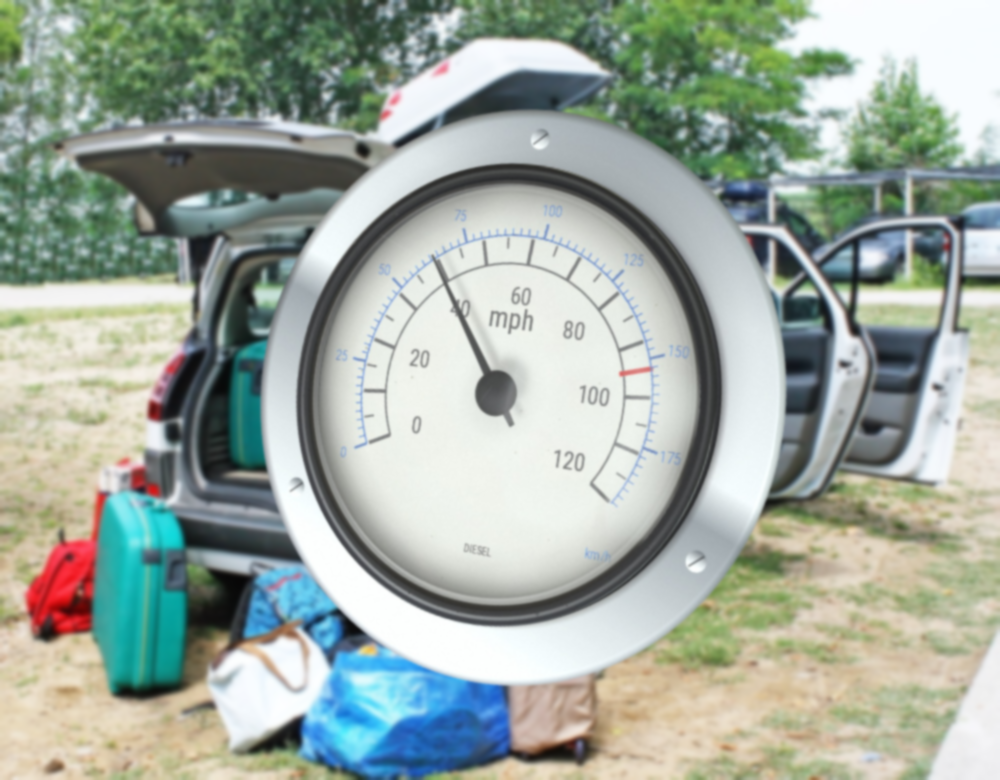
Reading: 40 (mph)
